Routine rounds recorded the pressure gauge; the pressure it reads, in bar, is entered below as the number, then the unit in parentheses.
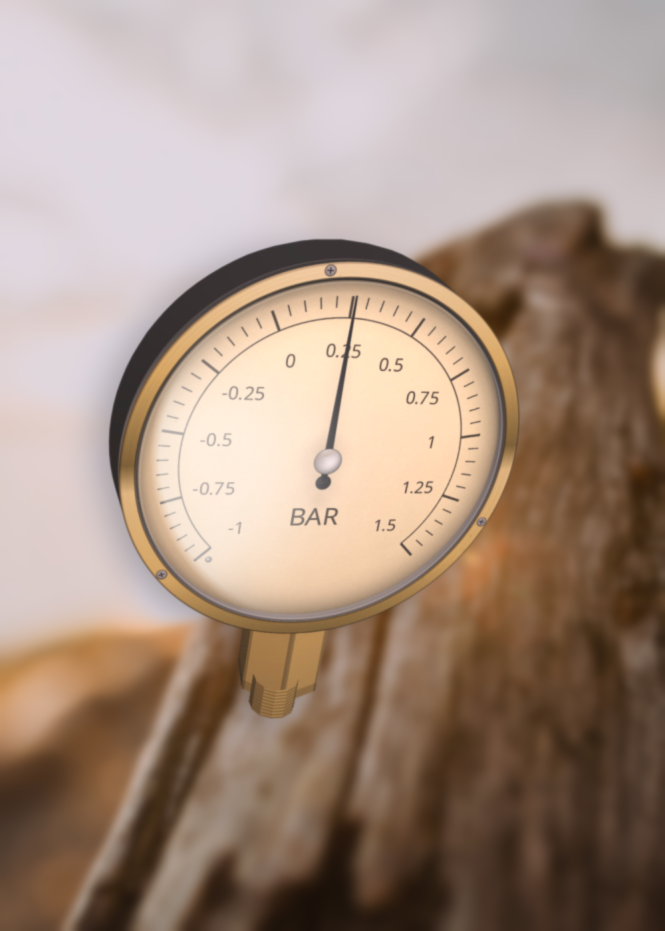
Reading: 0.25 (bar)
